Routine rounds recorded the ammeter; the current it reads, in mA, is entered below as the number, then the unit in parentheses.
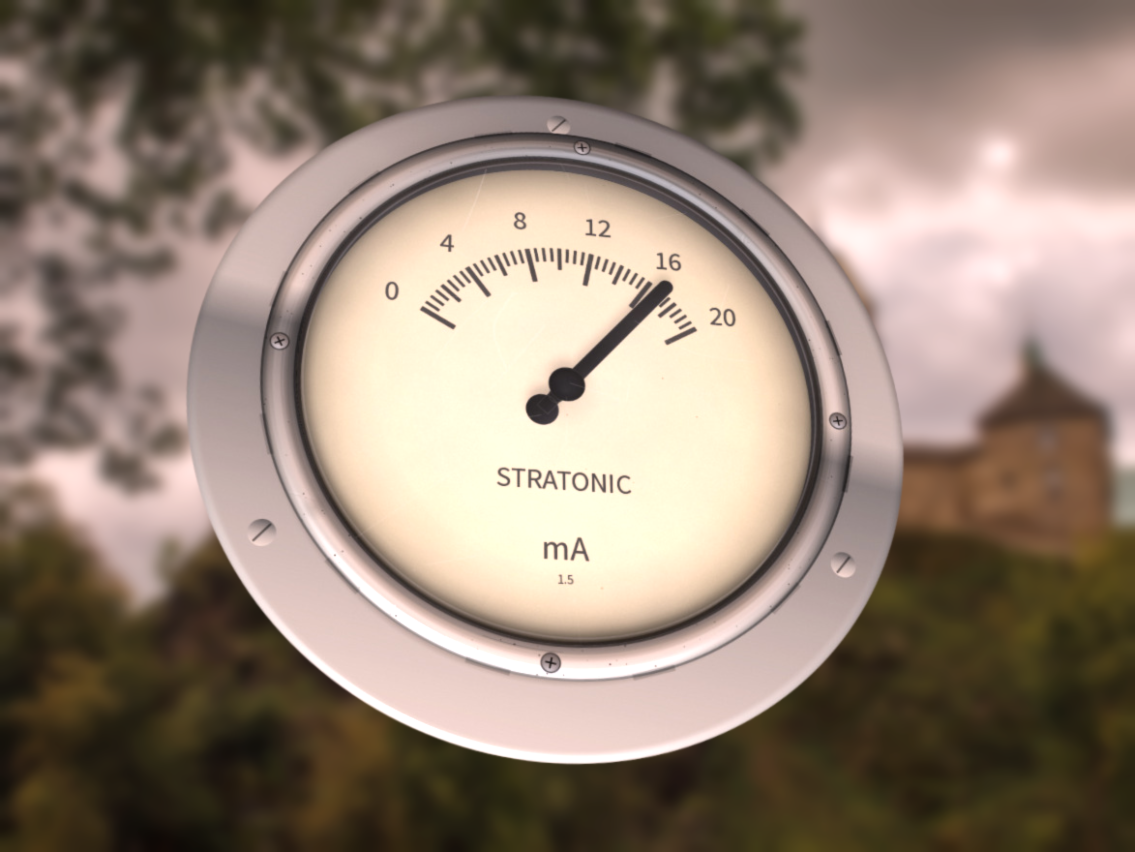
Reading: 17 (mA)
